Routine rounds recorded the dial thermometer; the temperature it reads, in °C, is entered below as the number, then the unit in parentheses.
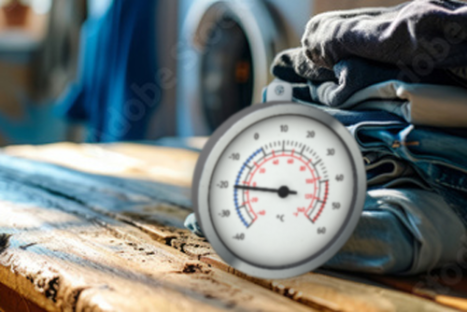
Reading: -20 (°C)
